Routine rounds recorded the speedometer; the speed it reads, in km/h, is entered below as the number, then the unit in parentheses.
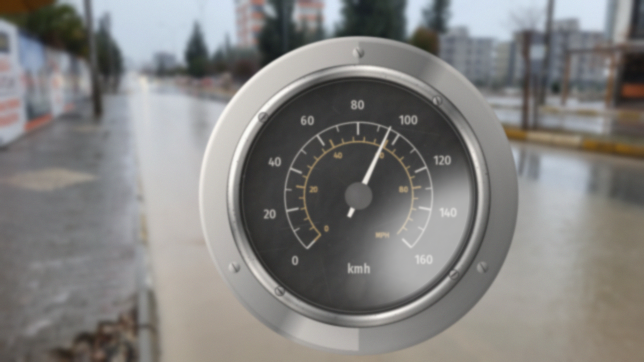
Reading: 95 (km/h)
